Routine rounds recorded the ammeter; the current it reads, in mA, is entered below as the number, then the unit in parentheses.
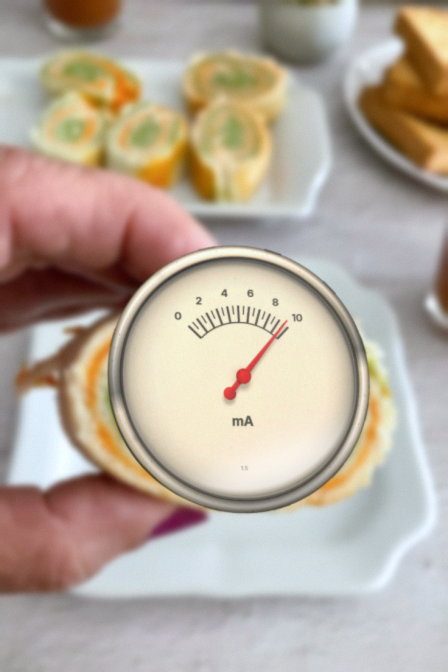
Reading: 9.5 (mA)
